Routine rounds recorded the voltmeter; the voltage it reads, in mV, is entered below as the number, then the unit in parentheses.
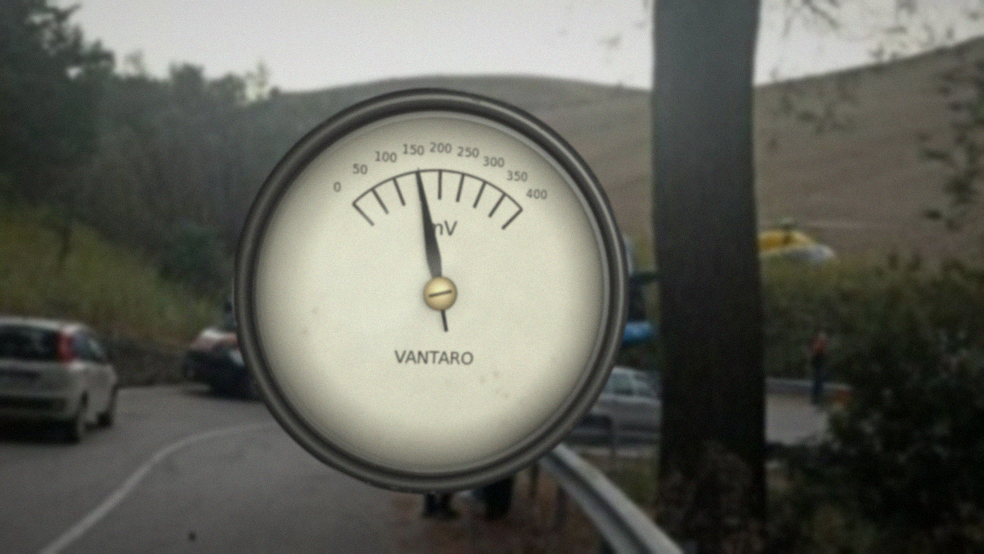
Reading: 150 (mV)
